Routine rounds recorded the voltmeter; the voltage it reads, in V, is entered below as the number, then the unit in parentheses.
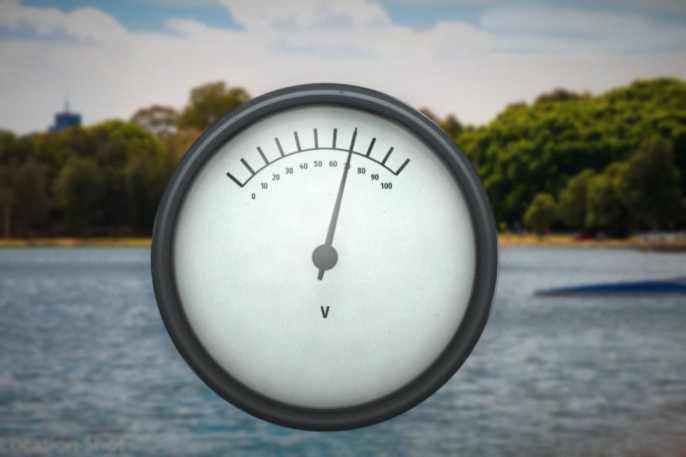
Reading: 70 (V)
